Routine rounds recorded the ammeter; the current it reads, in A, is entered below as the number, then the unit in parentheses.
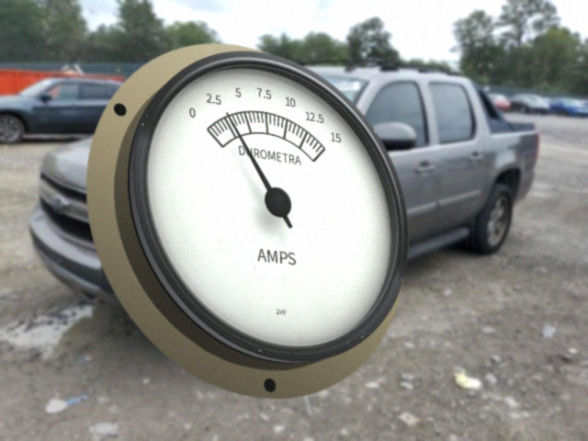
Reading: 2.5 (A)
